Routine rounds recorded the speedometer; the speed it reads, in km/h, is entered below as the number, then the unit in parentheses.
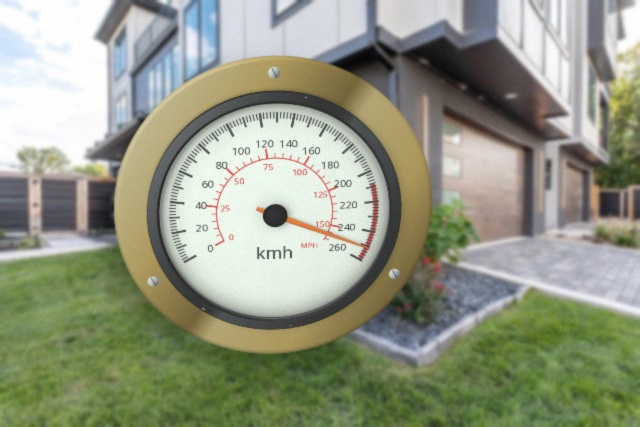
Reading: 250 (km/h)
